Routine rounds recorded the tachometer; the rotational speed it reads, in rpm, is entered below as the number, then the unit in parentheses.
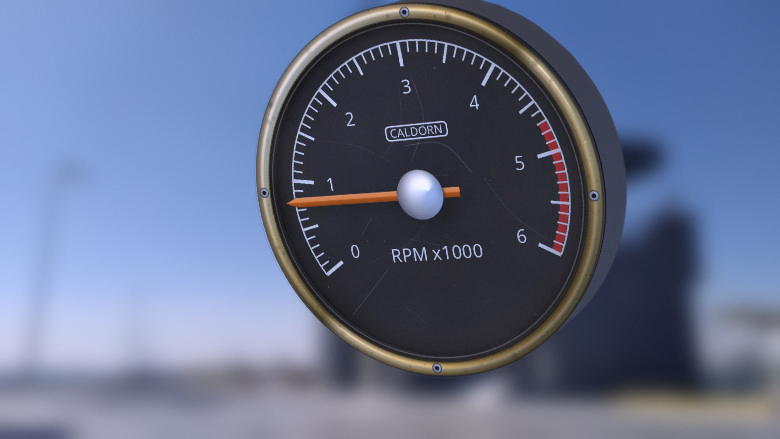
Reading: 800 (rpm)
